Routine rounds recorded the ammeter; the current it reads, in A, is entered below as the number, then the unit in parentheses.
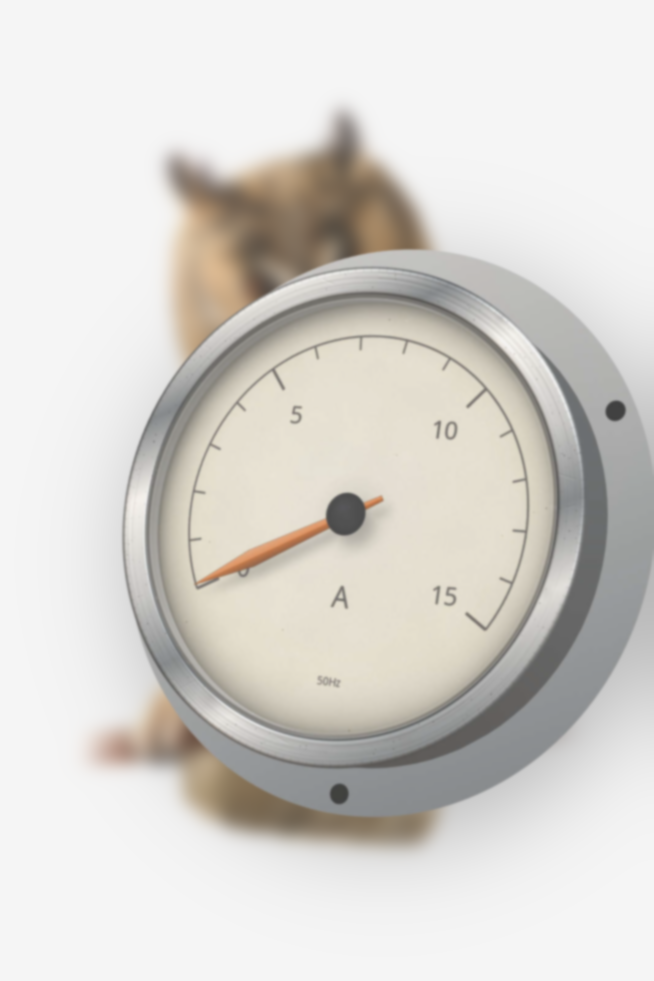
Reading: 0 (A)
